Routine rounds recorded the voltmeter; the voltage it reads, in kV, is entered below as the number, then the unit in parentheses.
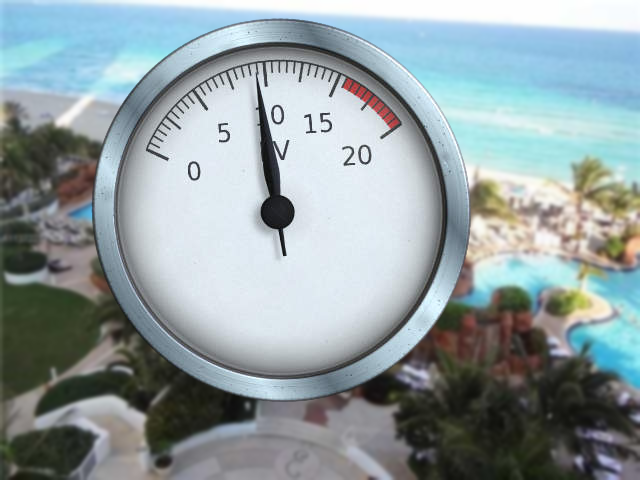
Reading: 9.5 (kV)
